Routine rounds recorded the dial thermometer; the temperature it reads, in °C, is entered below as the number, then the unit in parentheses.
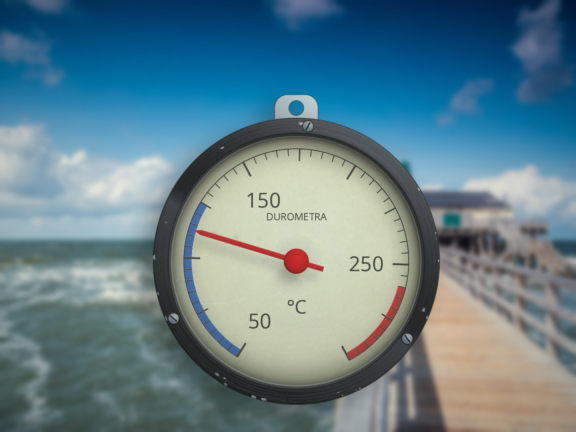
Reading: 112.5 (°C)
